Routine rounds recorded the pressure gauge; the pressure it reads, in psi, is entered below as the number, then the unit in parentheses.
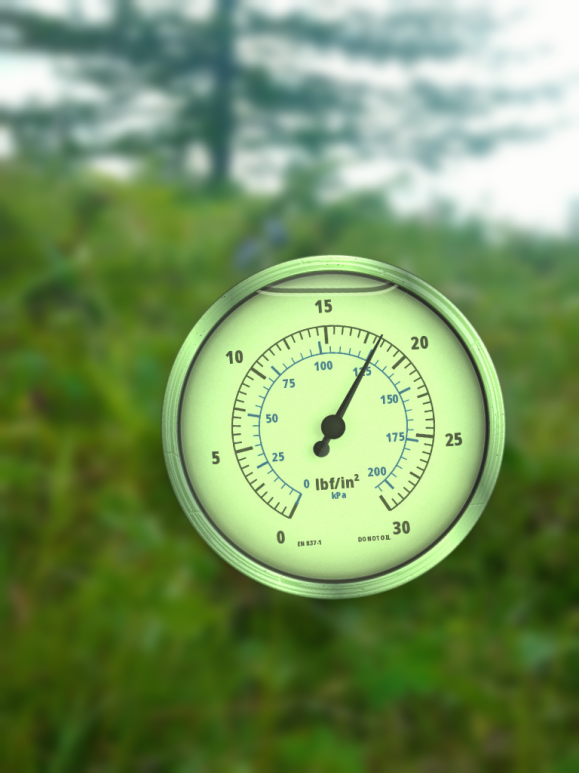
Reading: 18.25 (psi)
